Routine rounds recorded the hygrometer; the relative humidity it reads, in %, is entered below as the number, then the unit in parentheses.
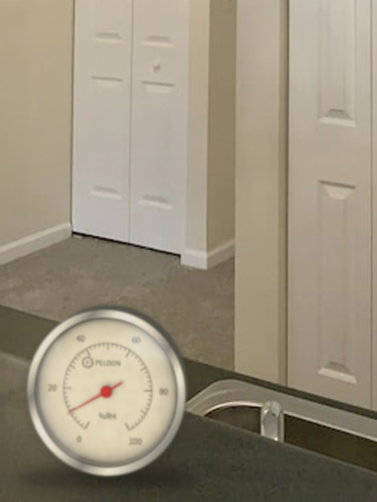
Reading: 10 (%)
